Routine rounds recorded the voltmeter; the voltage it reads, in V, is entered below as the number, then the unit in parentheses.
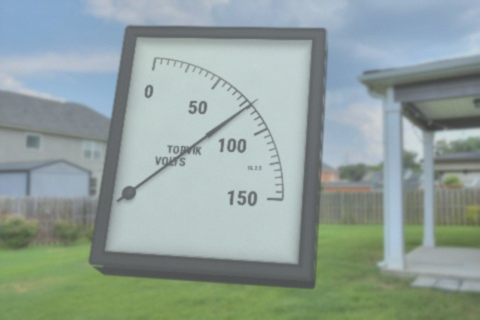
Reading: 80 (V)
